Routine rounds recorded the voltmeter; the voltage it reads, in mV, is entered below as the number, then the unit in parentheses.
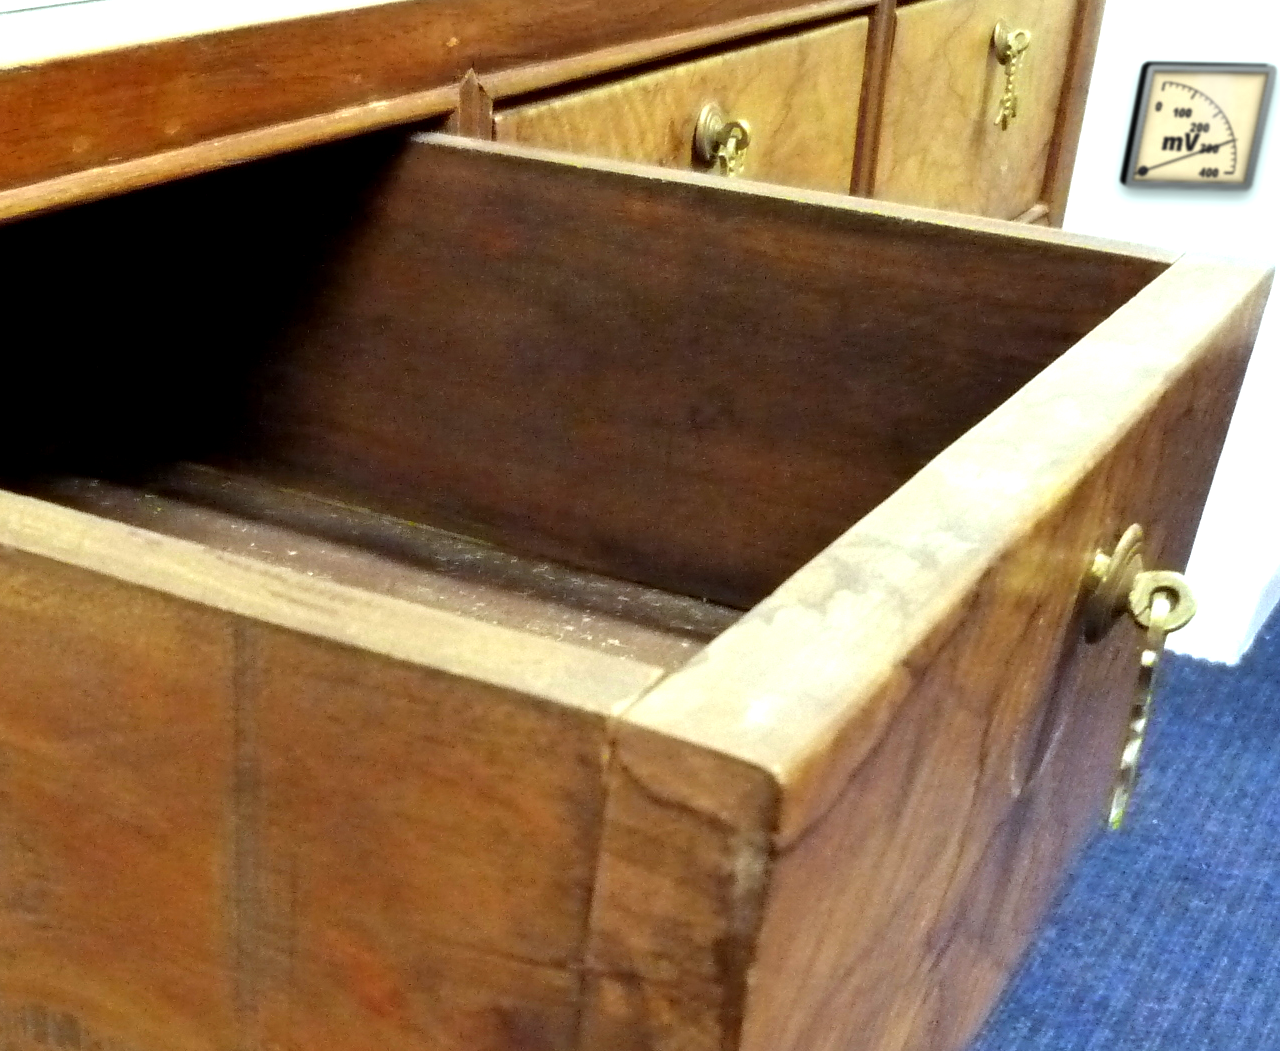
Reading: 300 (mV)
